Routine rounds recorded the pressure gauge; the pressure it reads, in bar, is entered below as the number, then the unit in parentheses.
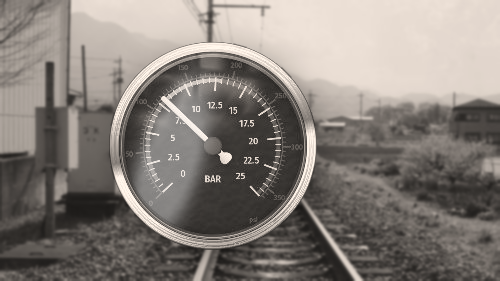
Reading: 8 (bar)
